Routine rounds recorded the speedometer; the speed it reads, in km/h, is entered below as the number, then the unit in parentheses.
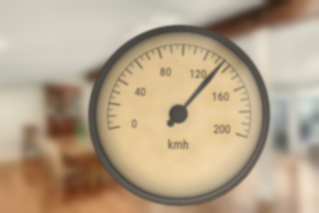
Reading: 135 (km/h)
